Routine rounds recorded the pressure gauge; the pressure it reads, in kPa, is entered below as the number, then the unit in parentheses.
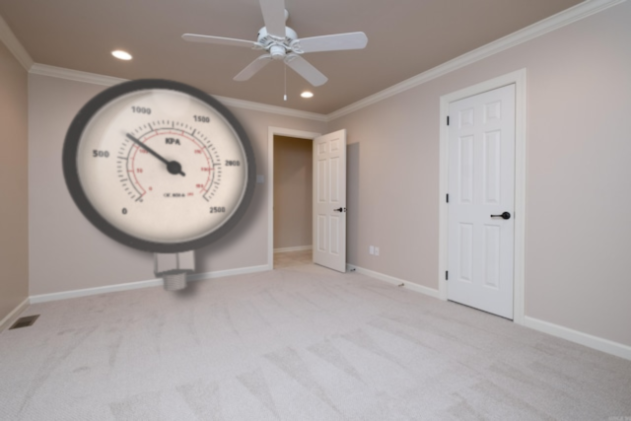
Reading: 750 (kPa)
